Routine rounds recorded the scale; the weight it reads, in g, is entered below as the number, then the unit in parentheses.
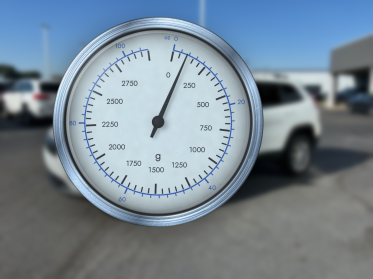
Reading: 100 (g)
